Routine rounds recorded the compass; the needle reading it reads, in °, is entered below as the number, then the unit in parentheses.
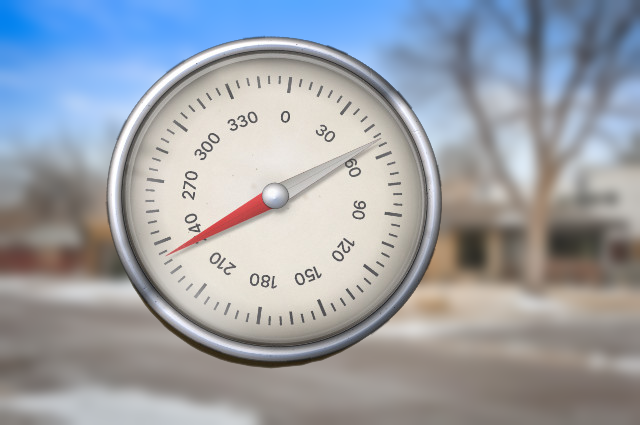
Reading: 232.5 (°)
